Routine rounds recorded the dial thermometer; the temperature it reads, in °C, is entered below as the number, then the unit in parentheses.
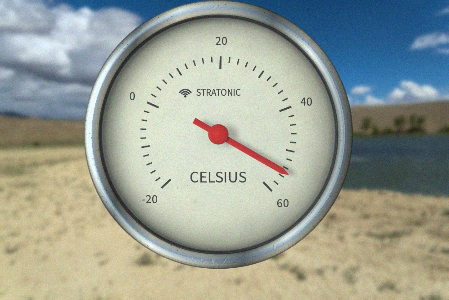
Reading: 55 (°C)
